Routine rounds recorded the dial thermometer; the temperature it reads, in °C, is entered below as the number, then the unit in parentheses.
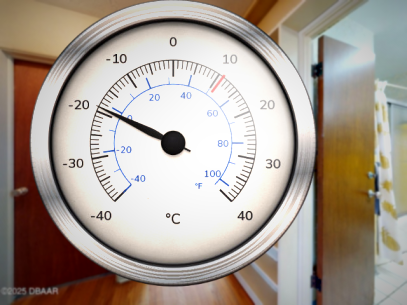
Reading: -19 (°C)
